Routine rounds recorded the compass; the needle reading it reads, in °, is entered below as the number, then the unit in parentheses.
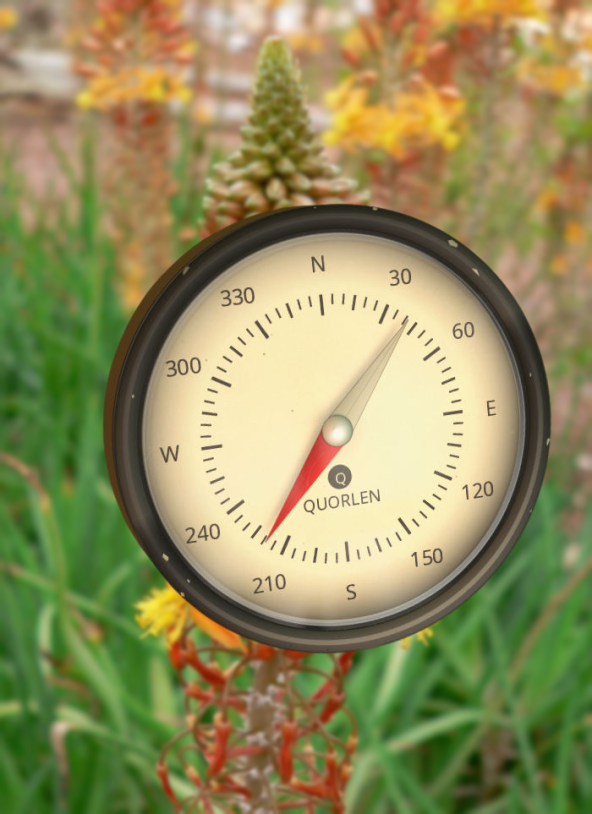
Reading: 220 (°)
